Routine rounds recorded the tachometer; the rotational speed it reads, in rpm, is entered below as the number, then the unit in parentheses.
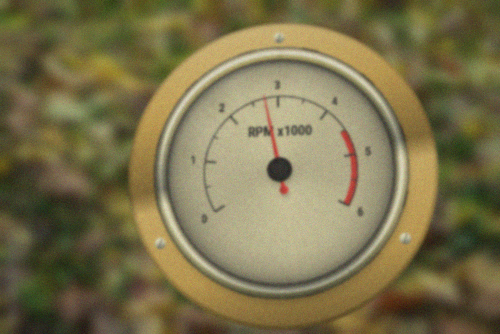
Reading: 2750 (rpm)
